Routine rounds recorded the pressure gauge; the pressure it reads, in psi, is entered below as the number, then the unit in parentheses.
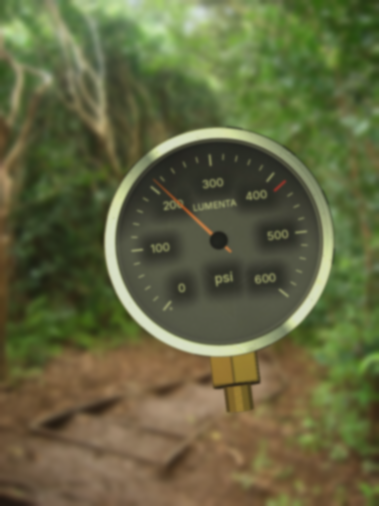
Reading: 210 (psi)
